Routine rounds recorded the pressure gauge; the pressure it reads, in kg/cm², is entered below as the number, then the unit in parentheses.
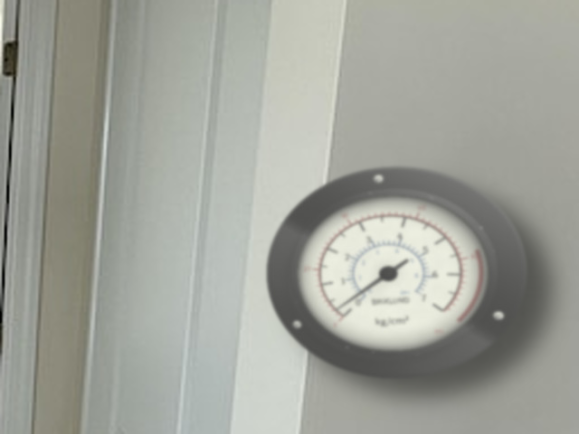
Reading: 0.25 (kg/cm²)
